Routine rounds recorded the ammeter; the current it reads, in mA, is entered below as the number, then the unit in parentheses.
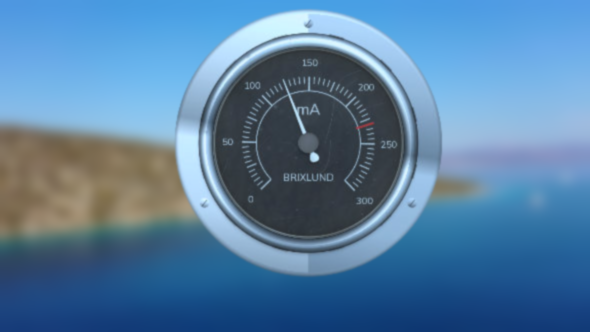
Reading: 125 (mA)
